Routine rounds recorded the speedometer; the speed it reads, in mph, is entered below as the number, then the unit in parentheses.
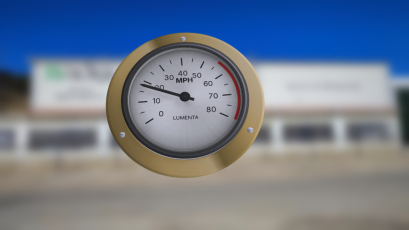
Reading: 17.5 (mph)
